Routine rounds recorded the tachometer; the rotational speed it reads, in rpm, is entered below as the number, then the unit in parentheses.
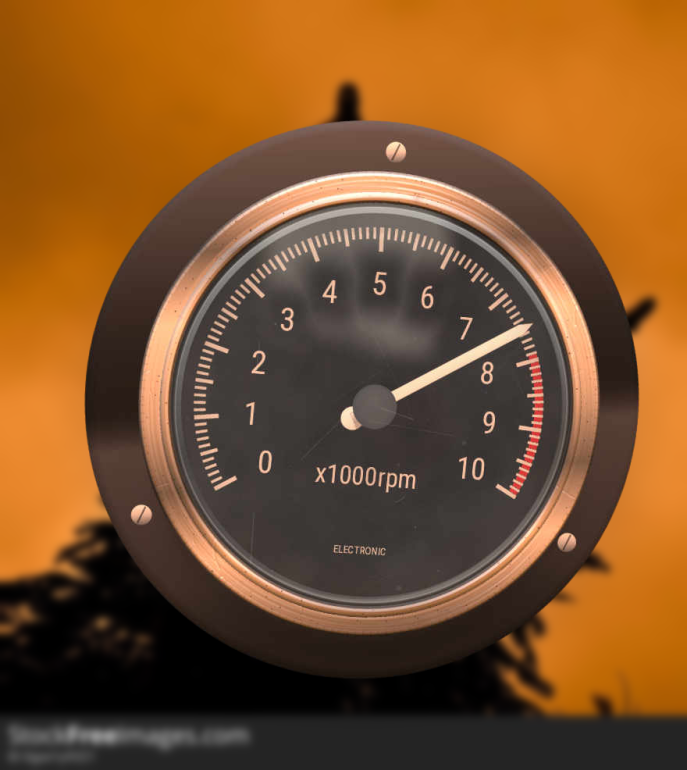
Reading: 7500 (rpm)
